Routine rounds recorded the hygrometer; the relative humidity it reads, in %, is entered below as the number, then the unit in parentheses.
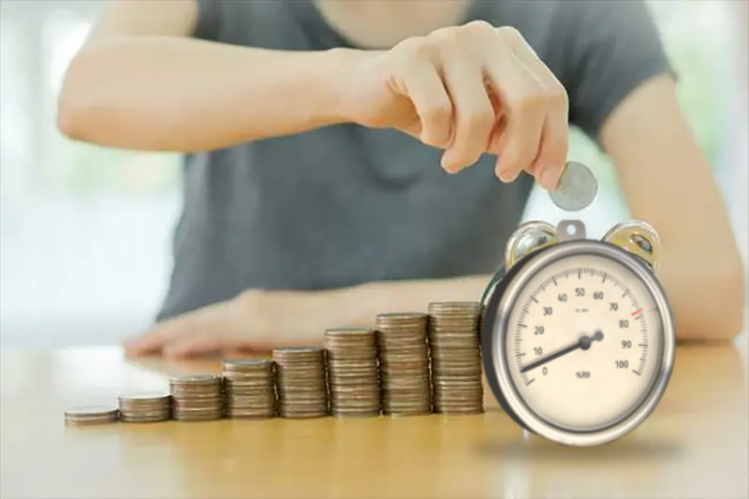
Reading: 5 (%)
